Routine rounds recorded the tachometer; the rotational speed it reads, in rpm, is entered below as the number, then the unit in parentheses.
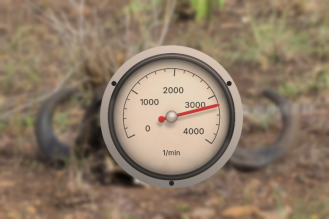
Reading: 3200 (rpm)
